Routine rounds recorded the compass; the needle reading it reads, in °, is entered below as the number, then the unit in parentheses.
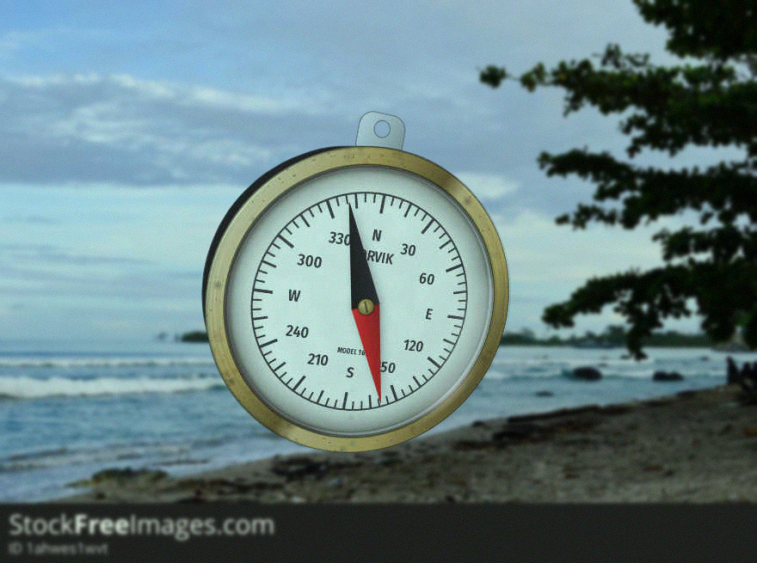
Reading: 160 (°)
